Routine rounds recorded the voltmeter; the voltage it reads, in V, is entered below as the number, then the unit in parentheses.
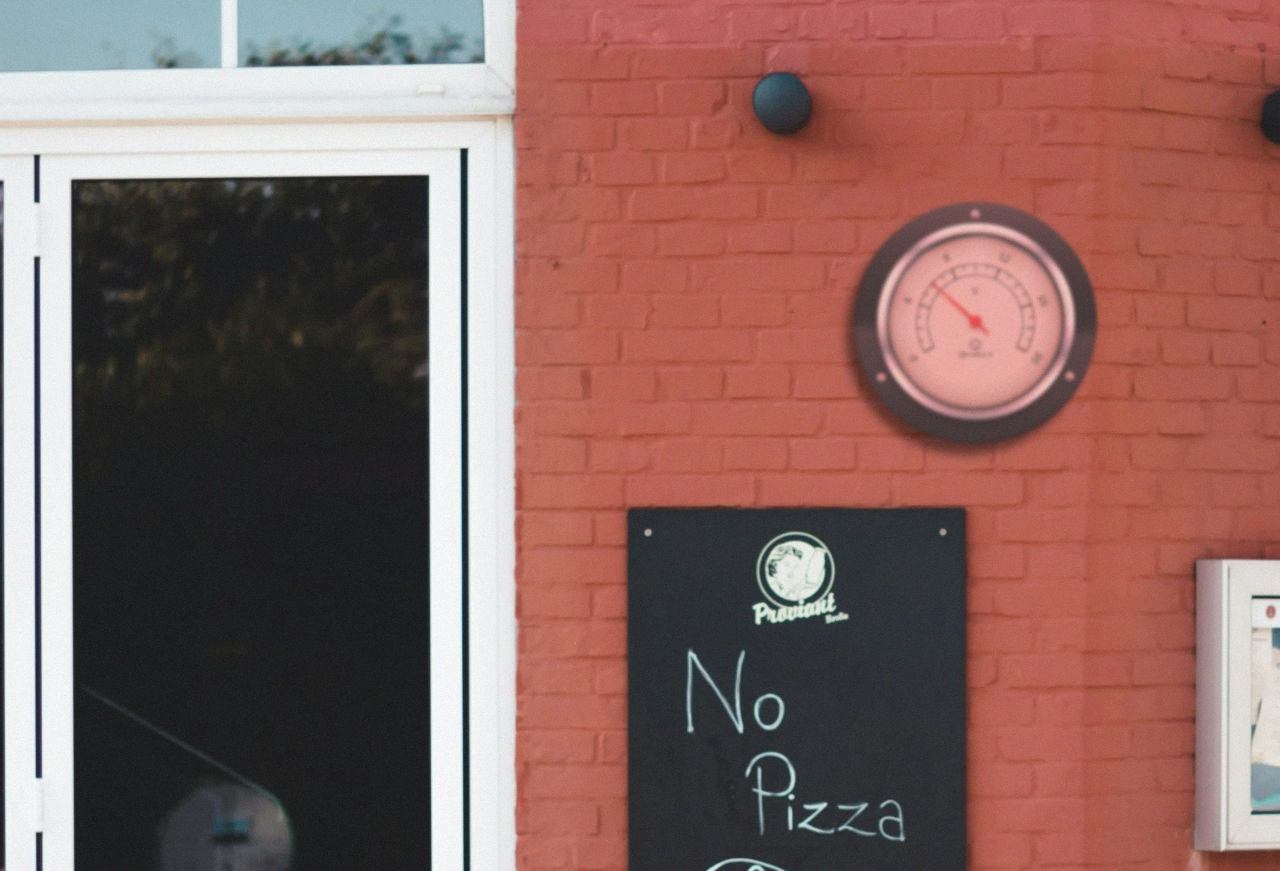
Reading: 6 (V)
